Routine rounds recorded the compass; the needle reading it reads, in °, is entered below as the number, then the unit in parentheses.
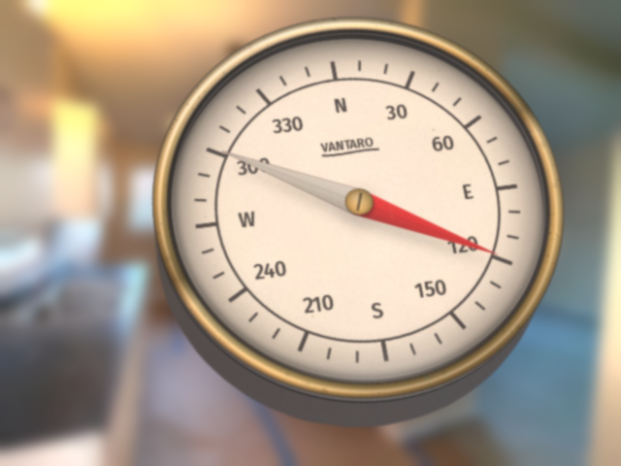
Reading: 120 (°)
